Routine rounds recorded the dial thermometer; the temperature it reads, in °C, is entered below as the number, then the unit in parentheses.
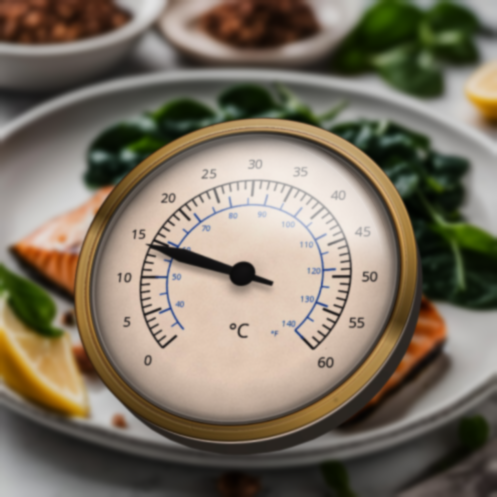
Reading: 14 (°C)
